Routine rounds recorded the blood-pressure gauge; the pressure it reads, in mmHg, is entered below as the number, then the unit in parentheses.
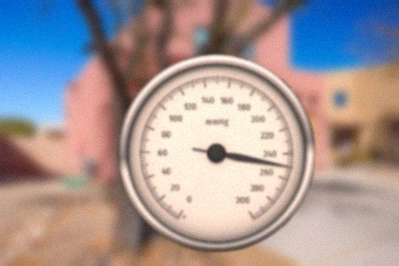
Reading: 250 (mmHg)
